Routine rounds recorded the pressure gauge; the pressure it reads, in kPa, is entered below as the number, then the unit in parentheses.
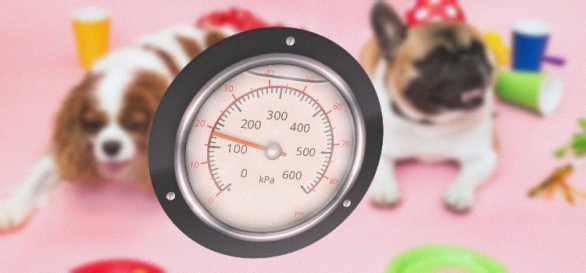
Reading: 130 (kPa)
